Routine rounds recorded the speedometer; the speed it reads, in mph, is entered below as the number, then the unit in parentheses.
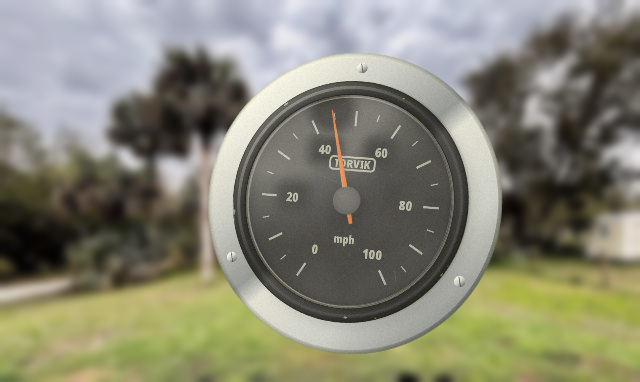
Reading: 45 (mph)
